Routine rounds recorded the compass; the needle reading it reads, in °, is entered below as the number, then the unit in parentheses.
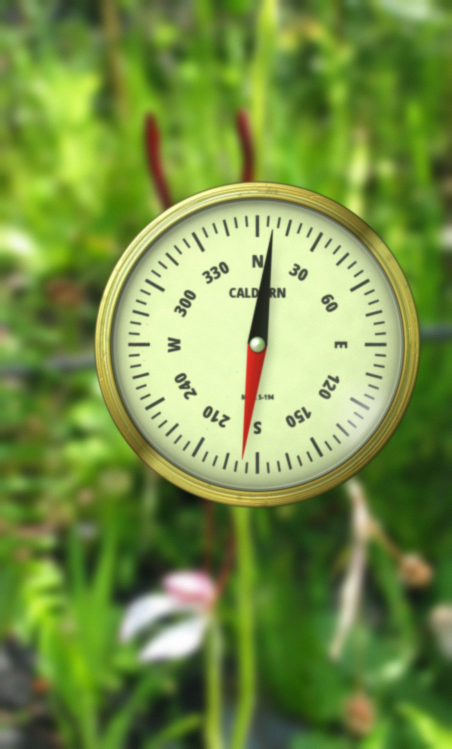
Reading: 187.5 (°)
